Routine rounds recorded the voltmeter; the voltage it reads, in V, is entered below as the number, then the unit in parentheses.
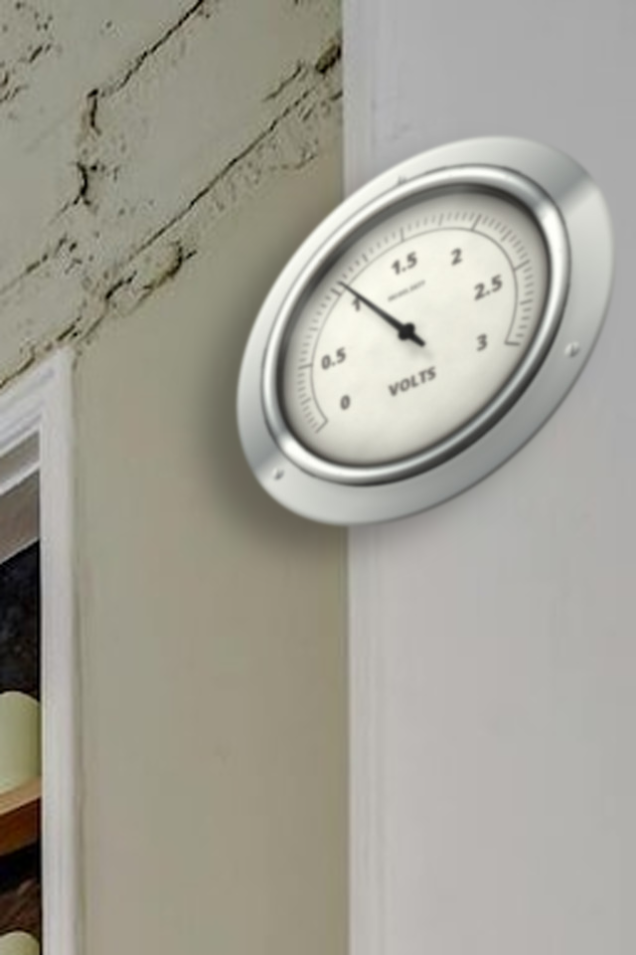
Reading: 1.05 (V)
